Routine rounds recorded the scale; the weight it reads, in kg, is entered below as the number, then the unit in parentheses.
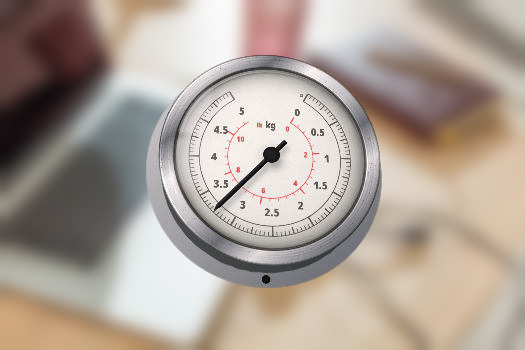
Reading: 3.25 (kg)
